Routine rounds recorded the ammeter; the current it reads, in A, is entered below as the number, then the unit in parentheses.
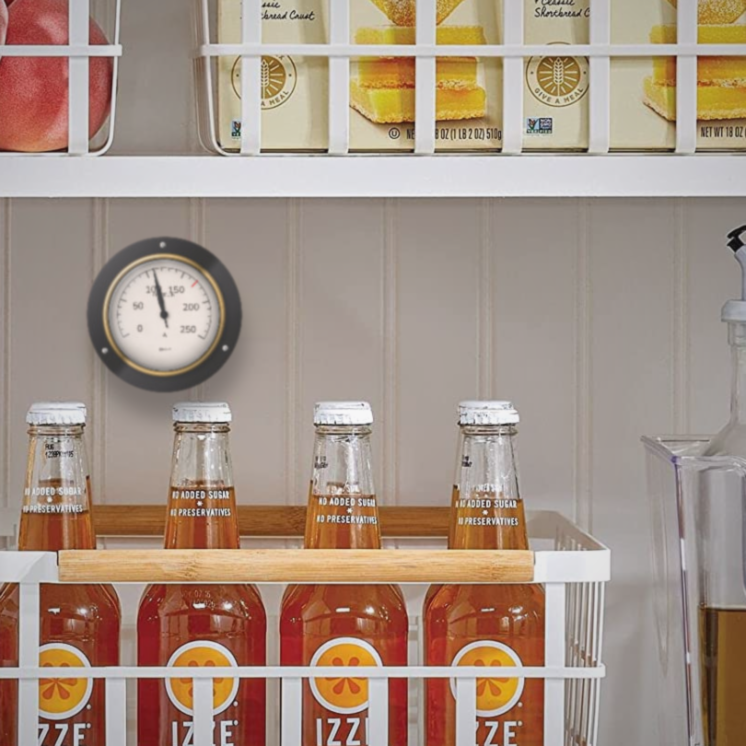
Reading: 110 (A)
